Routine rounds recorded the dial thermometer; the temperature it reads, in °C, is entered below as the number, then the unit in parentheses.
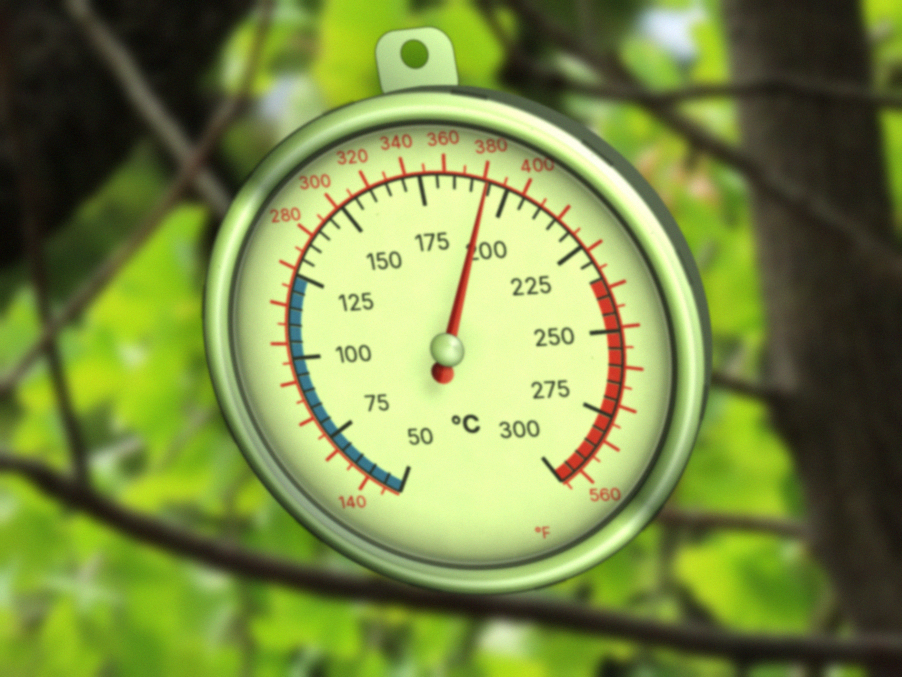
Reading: 195 (°C)
